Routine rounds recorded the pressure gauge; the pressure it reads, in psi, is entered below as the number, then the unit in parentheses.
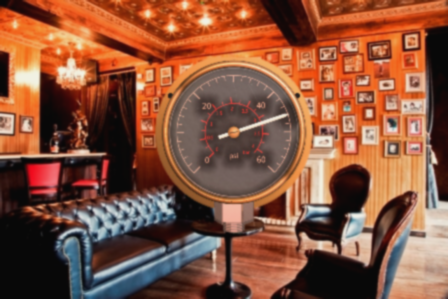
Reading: 46 (psi)
